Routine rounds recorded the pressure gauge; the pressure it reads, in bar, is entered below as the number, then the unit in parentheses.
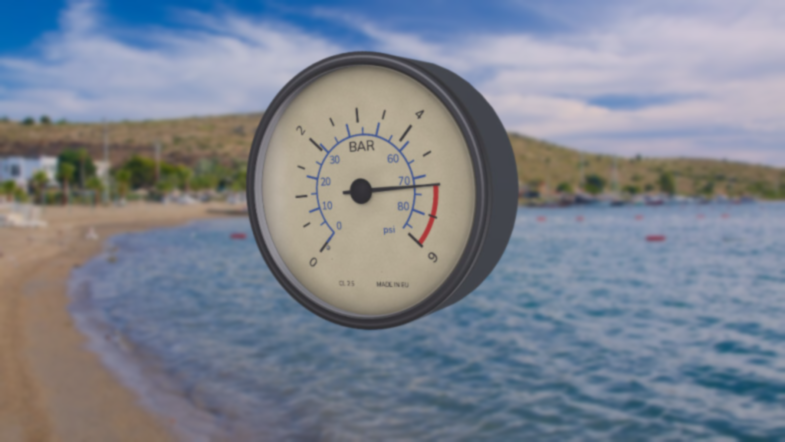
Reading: 5 (bar)
